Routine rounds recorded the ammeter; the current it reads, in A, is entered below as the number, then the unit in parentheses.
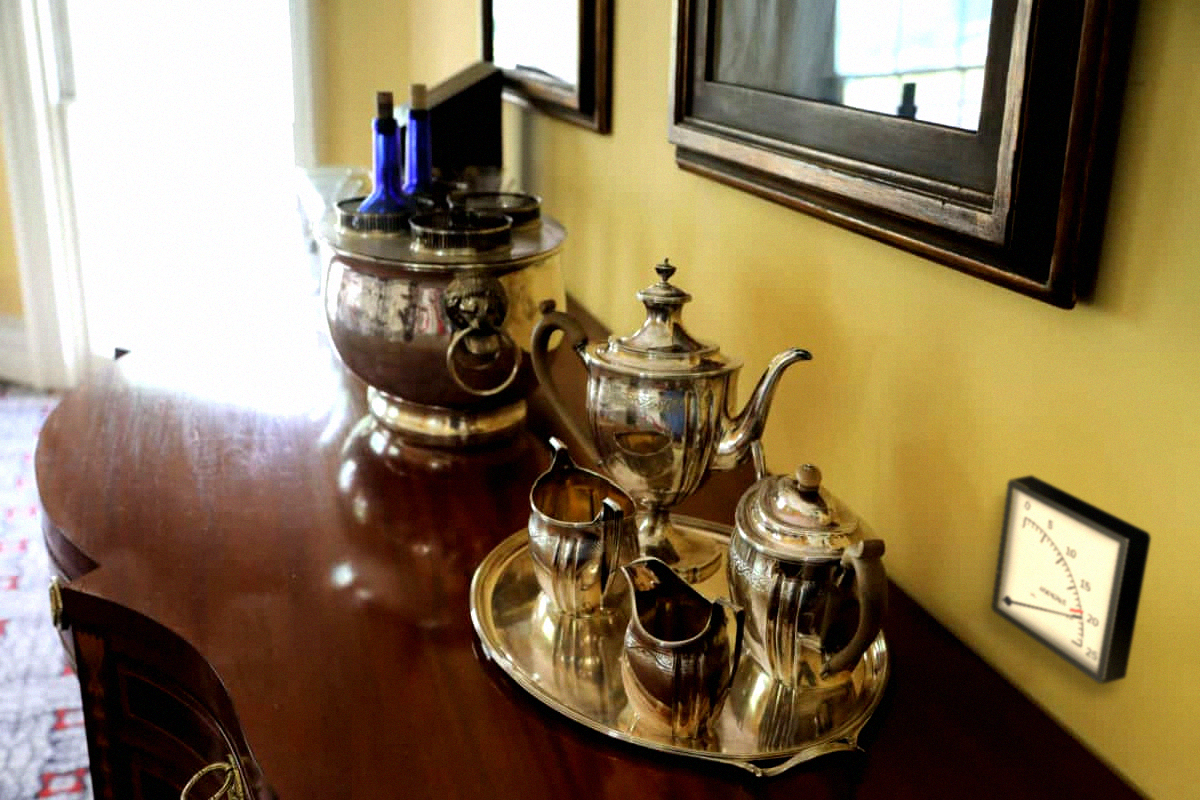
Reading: 20 (A)
